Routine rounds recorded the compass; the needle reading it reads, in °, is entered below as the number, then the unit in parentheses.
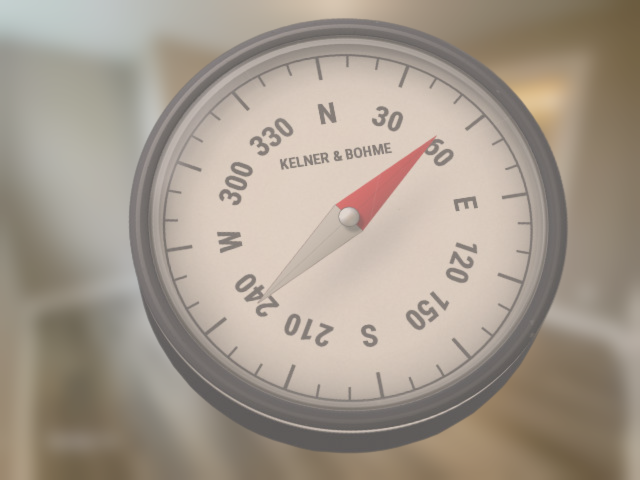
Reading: 55 (°)
